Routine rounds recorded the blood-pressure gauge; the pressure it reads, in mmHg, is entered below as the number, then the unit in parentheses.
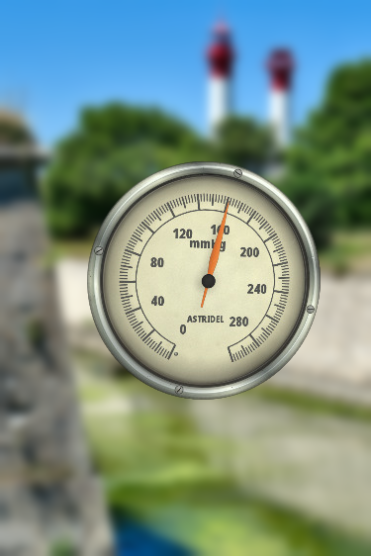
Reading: 160 (mmHg)
